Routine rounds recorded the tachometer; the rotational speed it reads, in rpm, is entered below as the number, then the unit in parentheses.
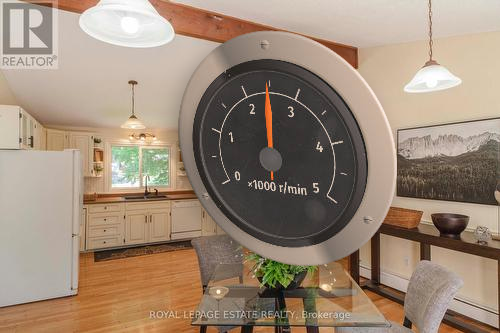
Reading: 2500 (rpm)
